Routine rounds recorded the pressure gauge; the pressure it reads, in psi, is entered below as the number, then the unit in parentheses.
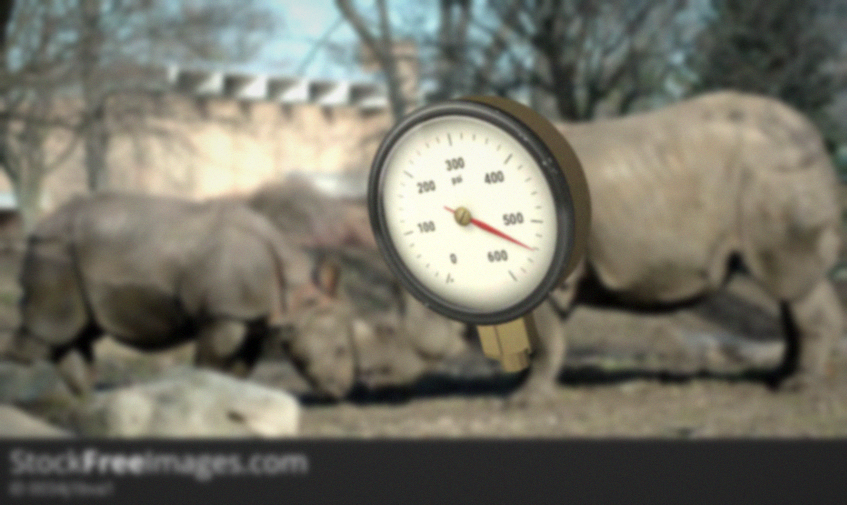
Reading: 540 (psi)
